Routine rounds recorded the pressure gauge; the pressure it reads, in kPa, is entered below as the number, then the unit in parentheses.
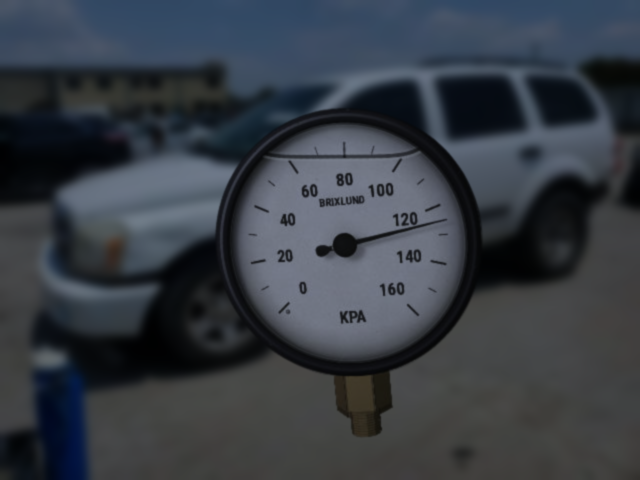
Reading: 125 (kPa)
